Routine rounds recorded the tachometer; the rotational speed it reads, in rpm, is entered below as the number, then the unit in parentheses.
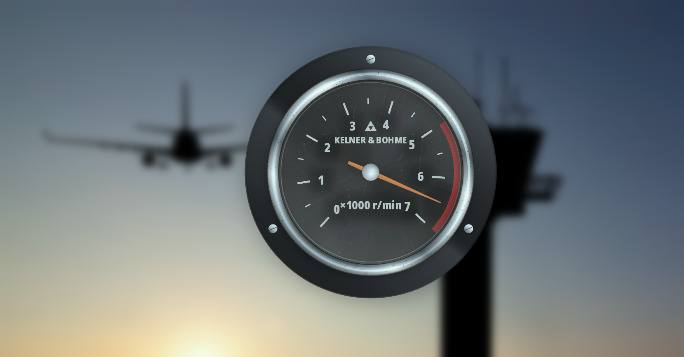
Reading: 6500 (rpm)
